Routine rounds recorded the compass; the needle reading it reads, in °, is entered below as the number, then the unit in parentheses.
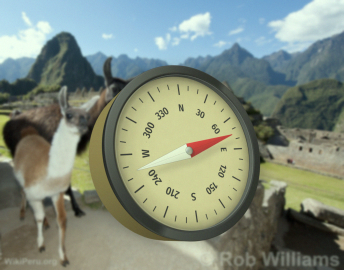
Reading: 75 (°)
